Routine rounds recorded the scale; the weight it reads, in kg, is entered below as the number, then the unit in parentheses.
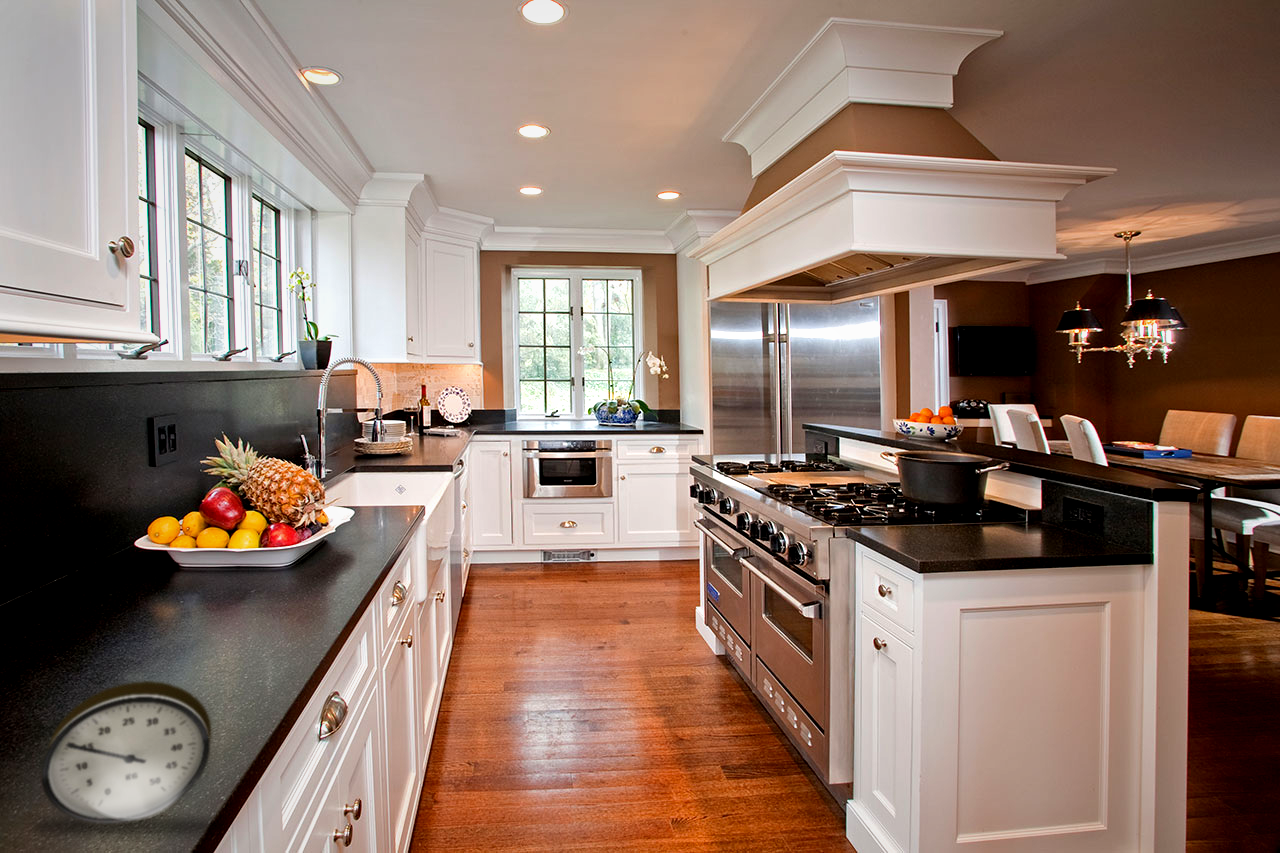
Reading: 15 (kg)
